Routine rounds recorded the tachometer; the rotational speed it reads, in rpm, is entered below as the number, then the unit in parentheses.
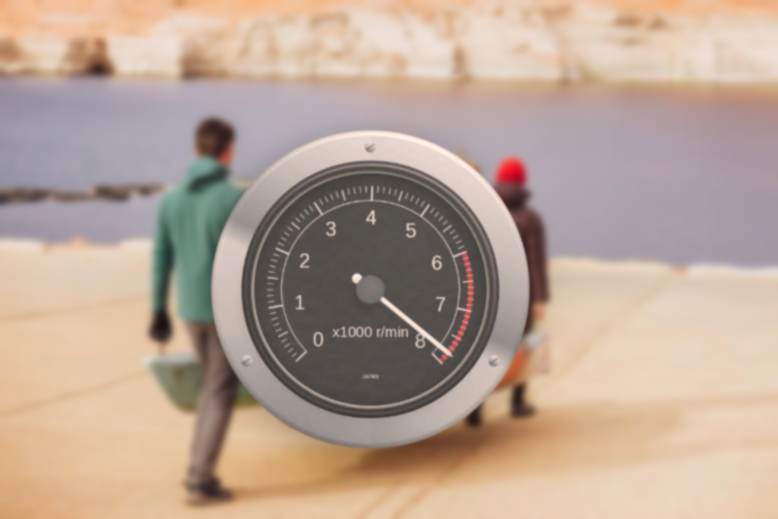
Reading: 7800 (rpm)
